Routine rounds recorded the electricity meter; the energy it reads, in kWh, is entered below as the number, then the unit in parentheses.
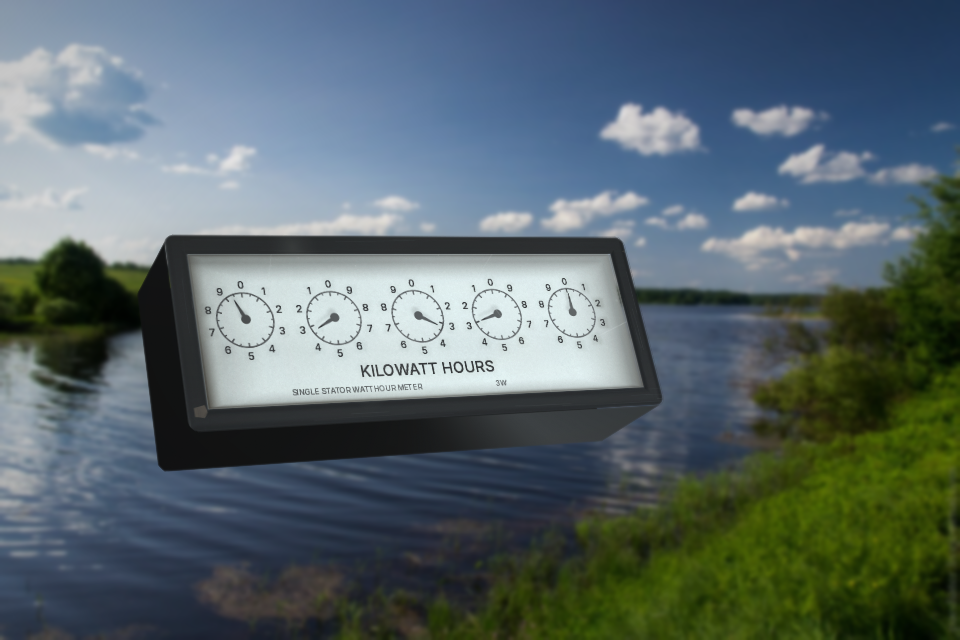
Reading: 93330 (kWh)
